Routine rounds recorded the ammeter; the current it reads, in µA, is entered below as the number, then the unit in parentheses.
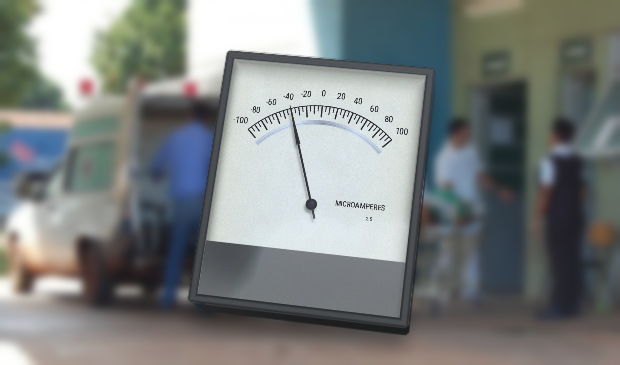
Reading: -40 (µA)
